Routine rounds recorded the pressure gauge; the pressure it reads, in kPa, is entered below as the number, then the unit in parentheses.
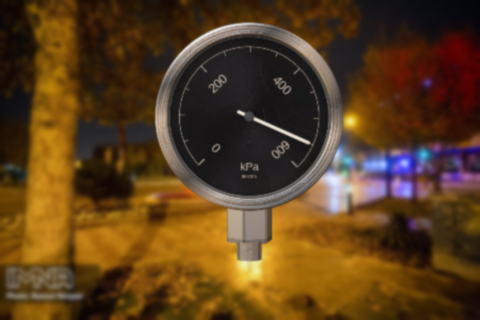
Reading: 550 (kPa)
